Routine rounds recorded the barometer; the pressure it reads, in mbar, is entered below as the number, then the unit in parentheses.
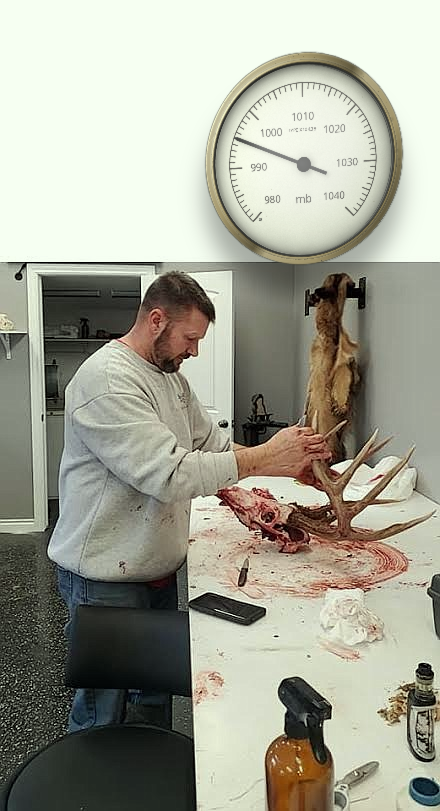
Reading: 995 (mbar)
